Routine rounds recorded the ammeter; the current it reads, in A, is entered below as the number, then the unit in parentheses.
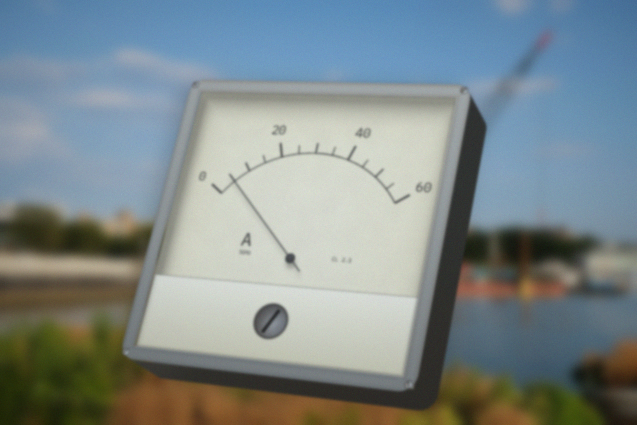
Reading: 5 (A)
